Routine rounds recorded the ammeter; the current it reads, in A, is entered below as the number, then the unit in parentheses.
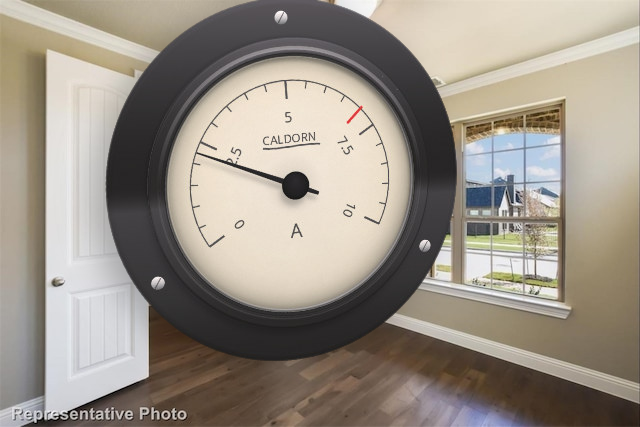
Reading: 2.25 (A)
